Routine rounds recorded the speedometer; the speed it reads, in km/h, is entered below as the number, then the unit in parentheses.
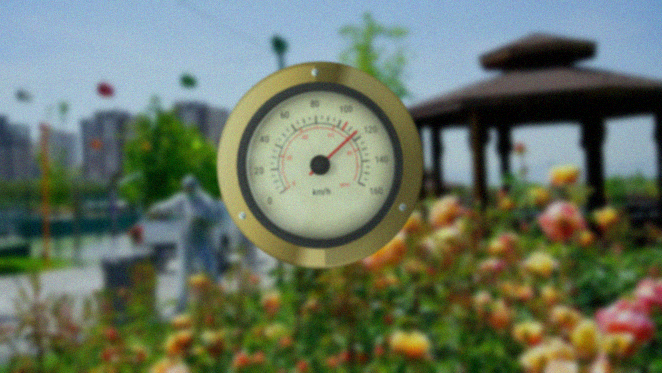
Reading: 115 (km/h)
